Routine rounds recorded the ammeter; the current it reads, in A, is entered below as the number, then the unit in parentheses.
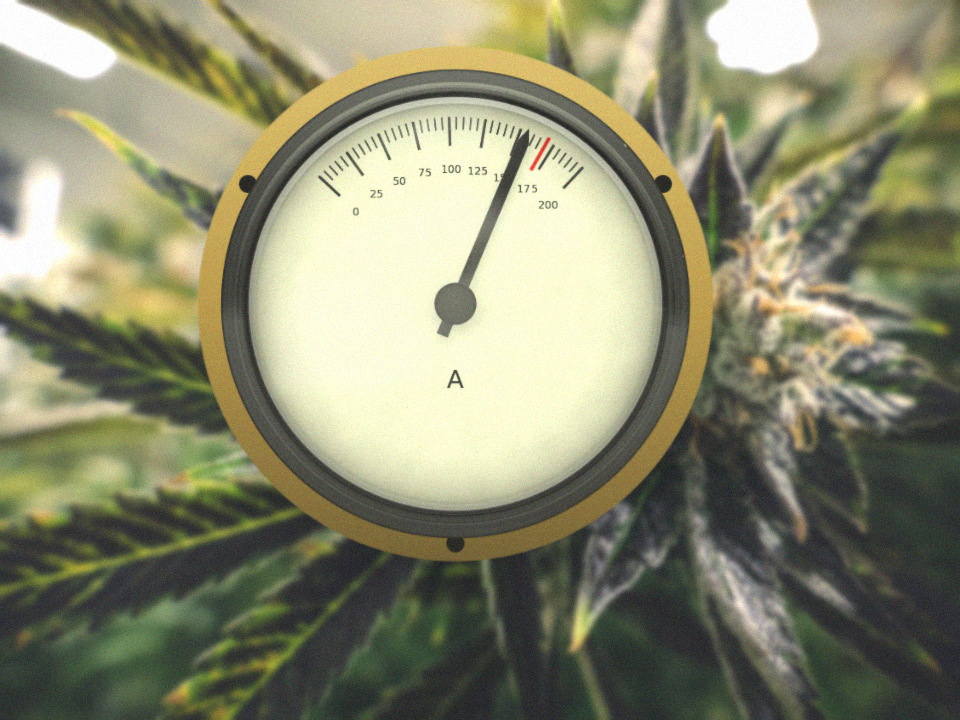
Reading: 155 (A)
